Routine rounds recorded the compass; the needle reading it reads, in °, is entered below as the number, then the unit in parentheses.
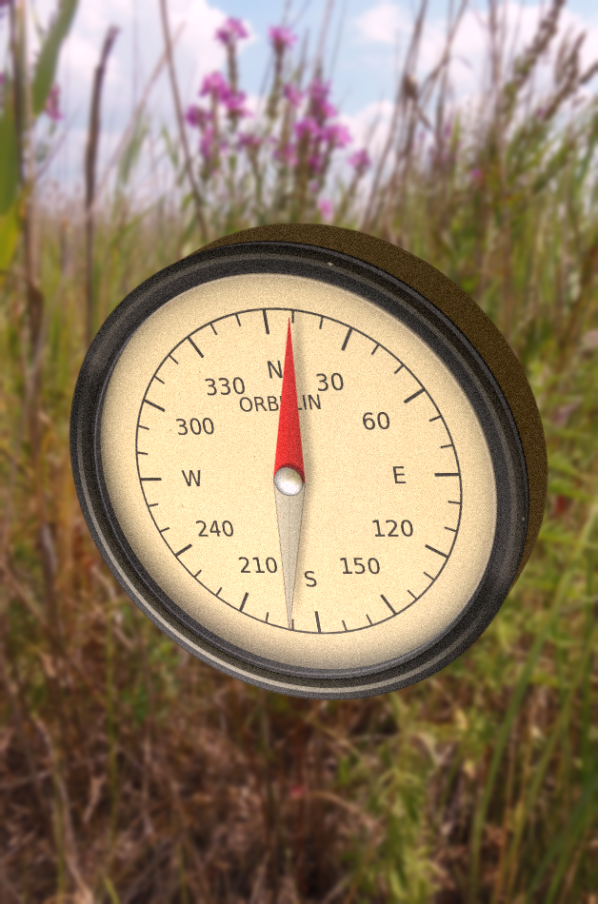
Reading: 10 (°)
